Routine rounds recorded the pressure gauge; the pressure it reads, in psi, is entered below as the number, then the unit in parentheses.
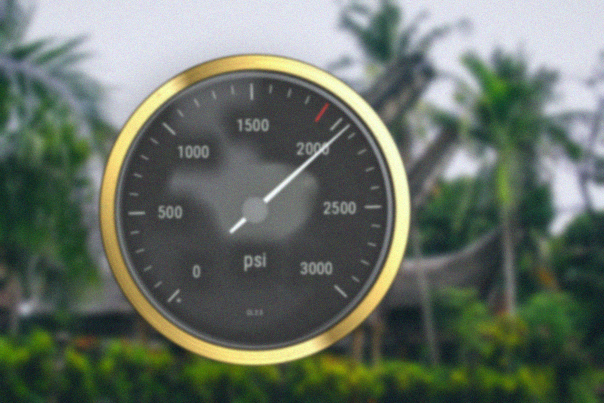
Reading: 2050 (psi)
